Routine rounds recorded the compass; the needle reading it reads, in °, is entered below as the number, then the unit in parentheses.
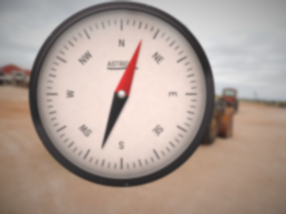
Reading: 20 (°)
